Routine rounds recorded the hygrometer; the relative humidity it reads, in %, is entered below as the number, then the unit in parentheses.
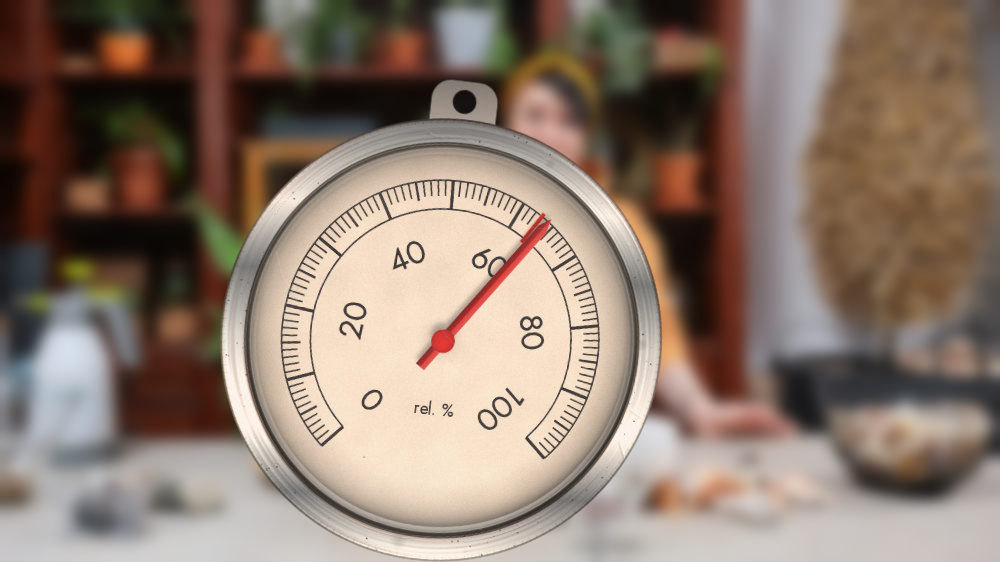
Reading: 64 (%)
